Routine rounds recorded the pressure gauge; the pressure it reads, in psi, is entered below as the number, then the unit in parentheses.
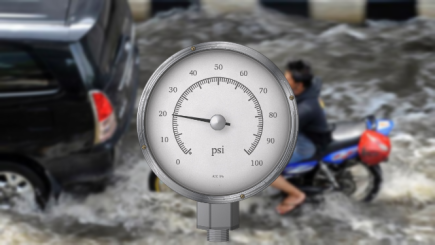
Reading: 20 (psi)
